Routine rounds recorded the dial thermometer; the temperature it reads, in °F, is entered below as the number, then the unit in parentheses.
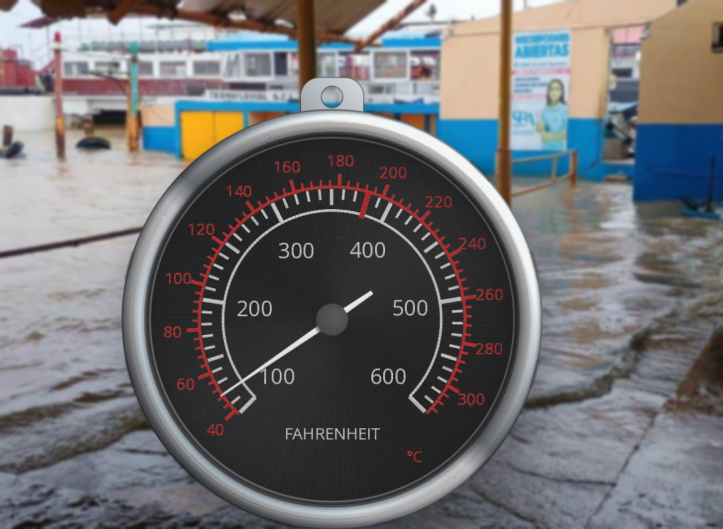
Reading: 120 (°F)
